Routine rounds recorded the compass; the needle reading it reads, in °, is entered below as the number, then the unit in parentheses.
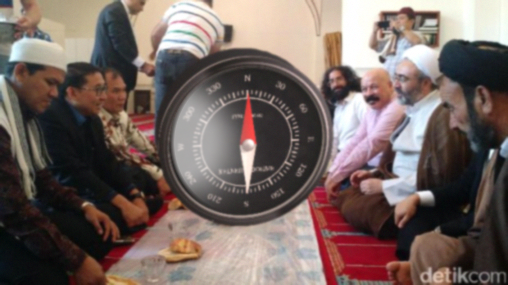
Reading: 0 (°)
